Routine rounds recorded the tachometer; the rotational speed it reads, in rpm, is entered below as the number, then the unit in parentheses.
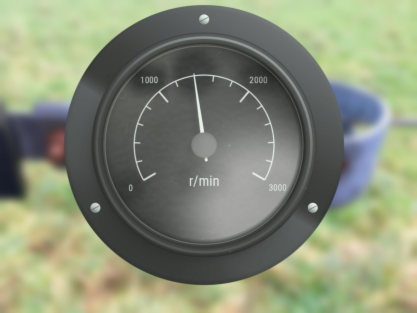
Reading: 1400 (rpm)
